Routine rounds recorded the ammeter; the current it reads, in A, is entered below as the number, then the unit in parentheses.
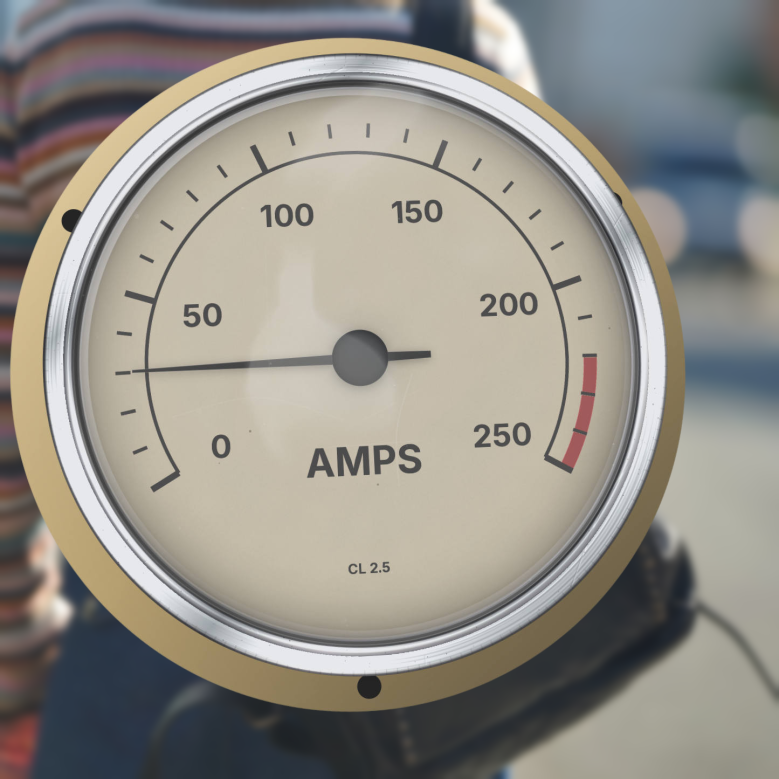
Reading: 30 (A)
